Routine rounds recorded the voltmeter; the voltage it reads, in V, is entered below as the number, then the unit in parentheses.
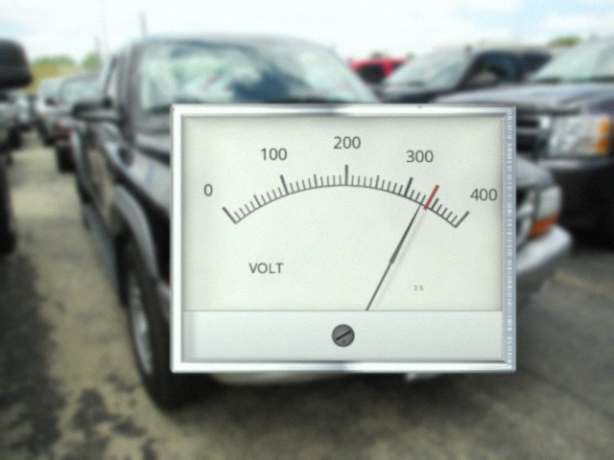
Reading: 330 (V)
